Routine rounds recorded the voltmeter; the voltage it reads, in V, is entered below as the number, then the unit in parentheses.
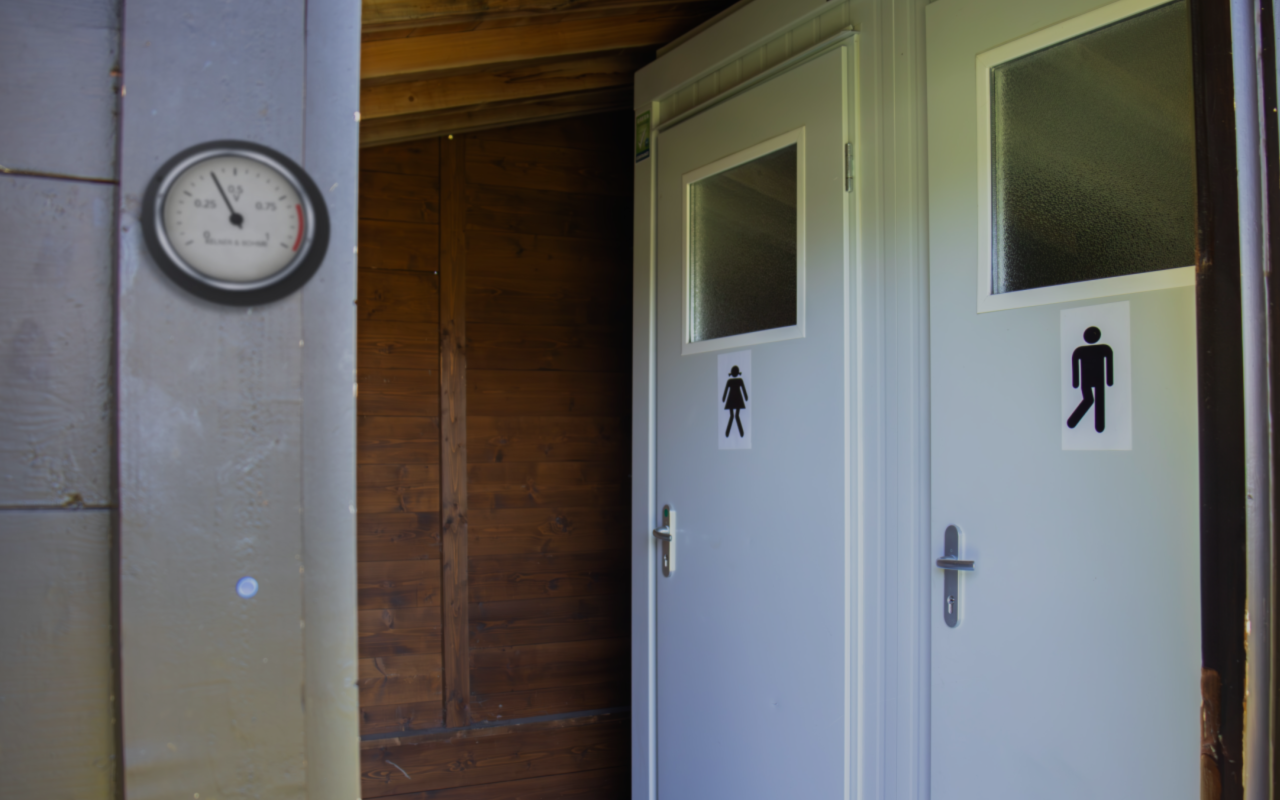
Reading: 0.4 (V)
